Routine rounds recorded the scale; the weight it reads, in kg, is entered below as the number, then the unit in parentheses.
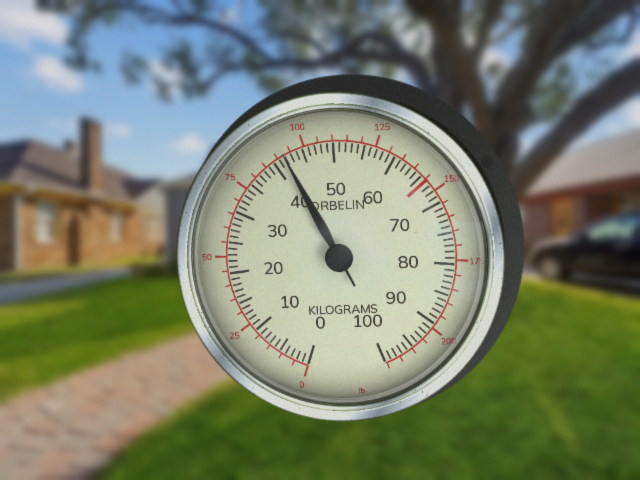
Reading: 42 (kg)
